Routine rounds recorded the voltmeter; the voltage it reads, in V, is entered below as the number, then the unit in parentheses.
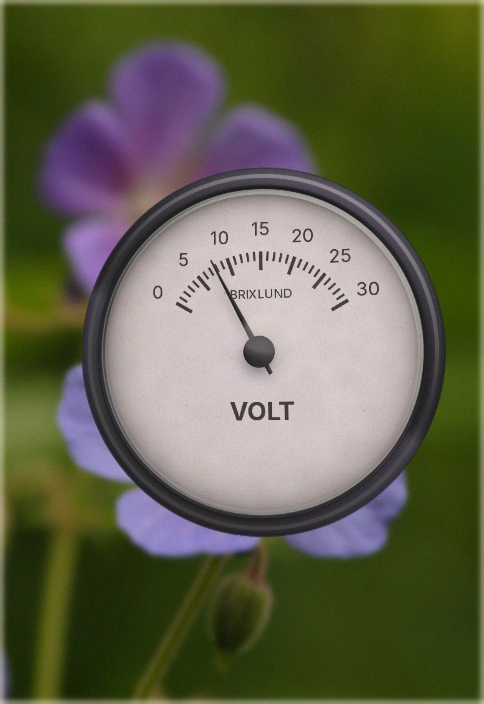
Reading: 8 (V)
